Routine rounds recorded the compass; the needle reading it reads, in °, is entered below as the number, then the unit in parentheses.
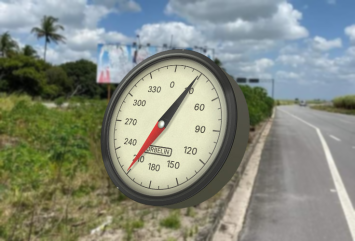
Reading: 210 (°)
